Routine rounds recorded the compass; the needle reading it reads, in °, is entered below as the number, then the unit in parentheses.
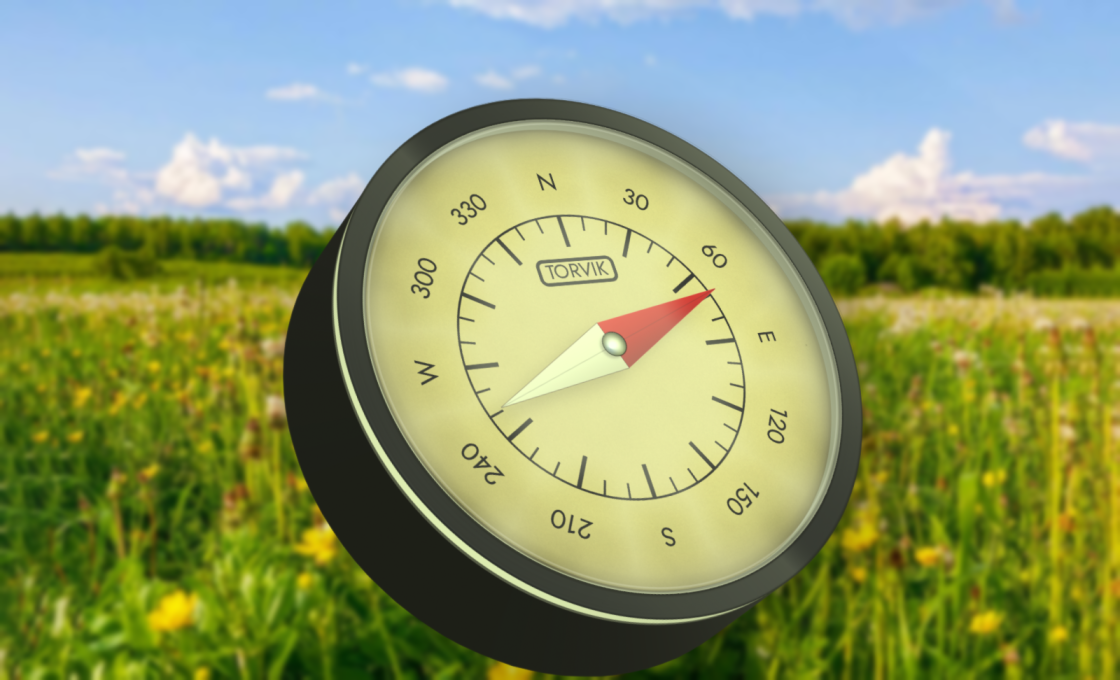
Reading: 70 (°)
